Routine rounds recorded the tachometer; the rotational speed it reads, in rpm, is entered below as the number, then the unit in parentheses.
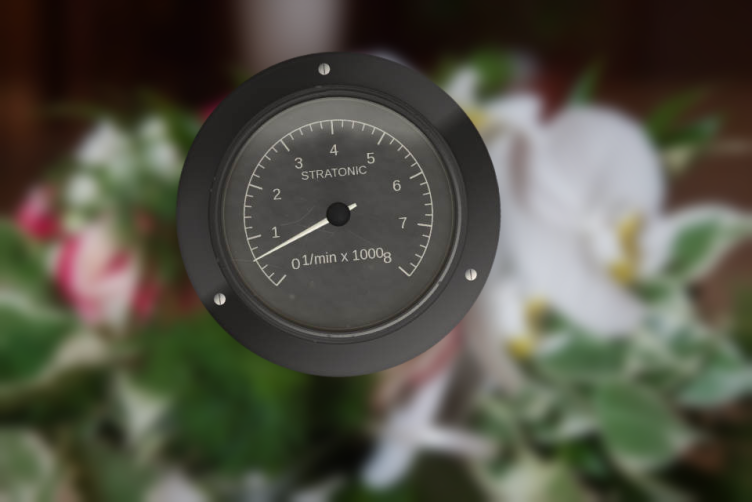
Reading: 600 (rpm)
